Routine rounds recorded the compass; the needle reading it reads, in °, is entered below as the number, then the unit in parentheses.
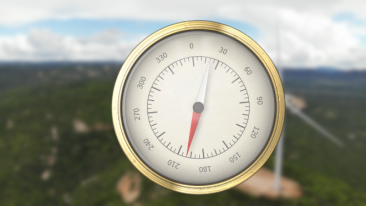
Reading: 200 (°)
